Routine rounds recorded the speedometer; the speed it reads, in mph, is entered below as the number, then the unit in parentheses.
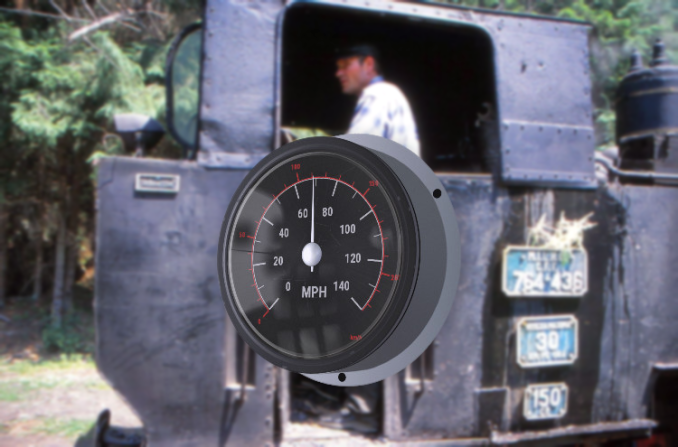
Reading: 70 (mph)
